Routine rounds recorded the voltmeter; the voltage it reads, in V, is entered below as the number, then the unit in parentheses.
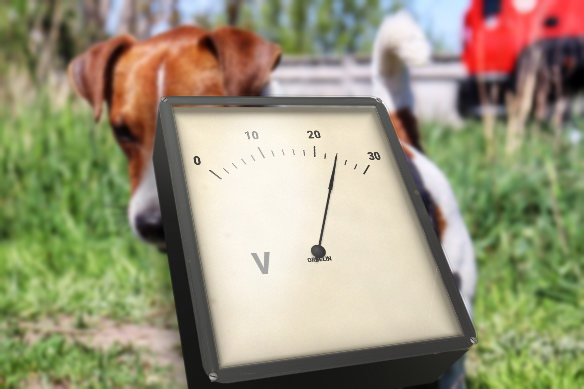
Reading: 24 (V)
